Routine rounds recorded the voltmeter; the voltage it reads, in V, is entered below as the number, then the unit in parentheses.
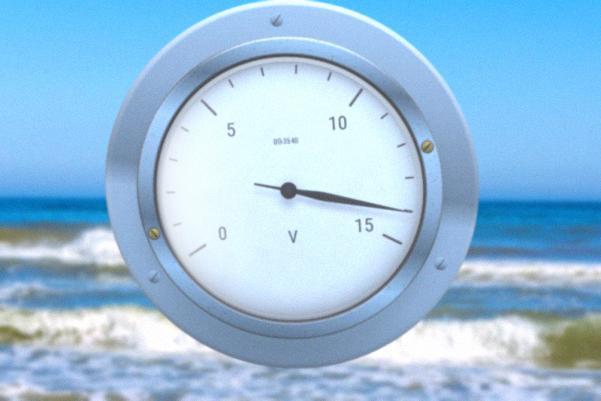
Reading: 14 (V)
